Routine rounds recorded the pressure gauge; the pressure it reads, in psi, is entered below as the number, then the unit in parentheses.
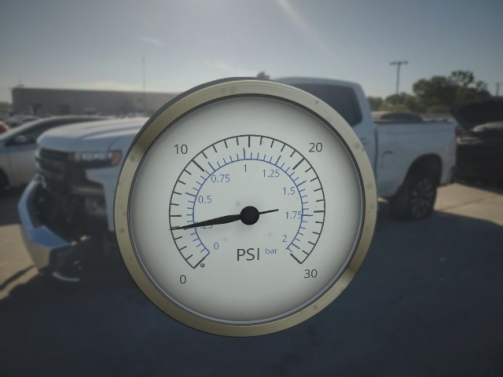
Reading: 4 (psi)
